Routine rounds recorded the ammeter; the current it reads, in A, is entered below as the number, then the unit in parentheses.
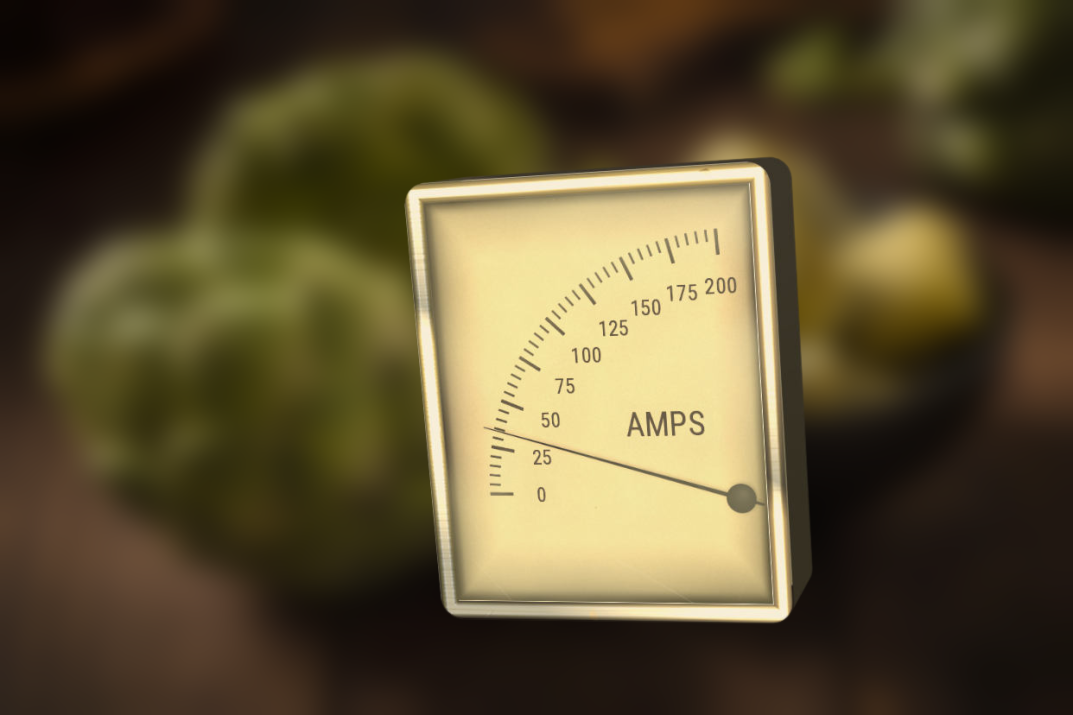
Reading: 35 (A)
